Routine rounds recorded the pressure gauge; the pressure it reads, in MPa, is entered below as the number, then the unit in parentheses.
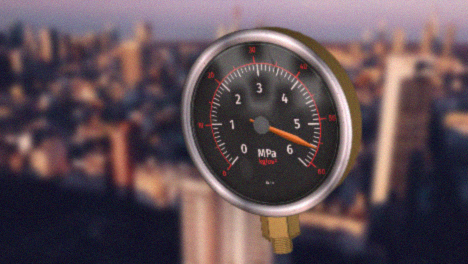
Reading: 5.5 (MPa)
